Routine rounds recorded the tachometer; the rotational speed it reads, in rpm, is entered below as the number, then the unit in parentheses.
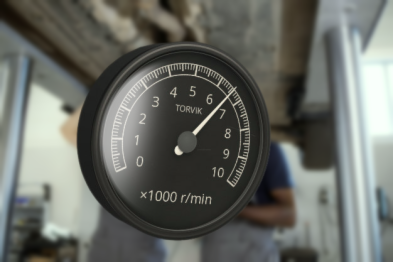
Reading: 6500 (rpm)
